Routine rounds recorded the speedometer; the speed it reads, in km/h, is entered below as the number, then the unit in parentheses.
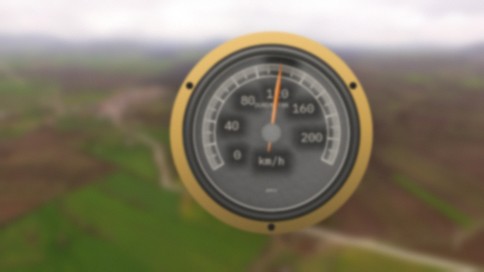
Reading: 120 (km/h)
